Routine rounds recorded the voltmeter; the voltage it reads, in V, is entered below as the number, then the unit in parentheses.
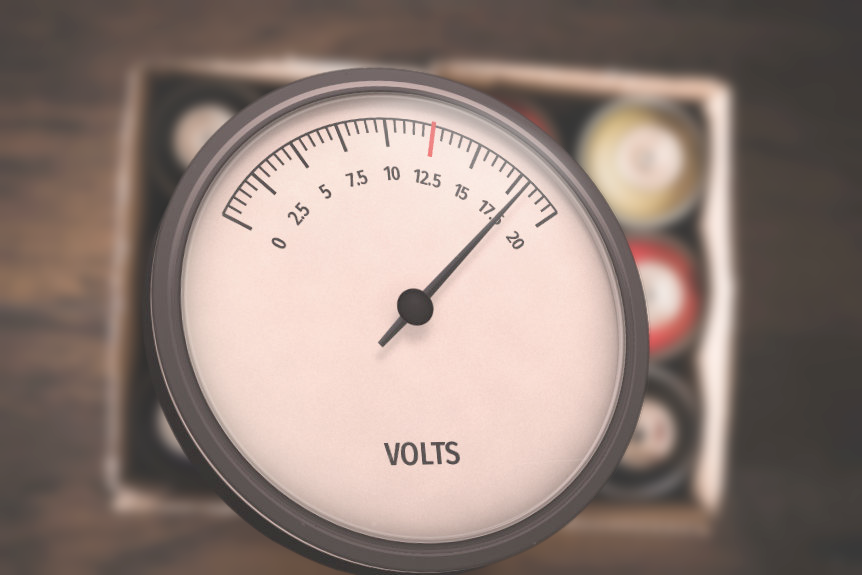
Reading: 18 (V)
